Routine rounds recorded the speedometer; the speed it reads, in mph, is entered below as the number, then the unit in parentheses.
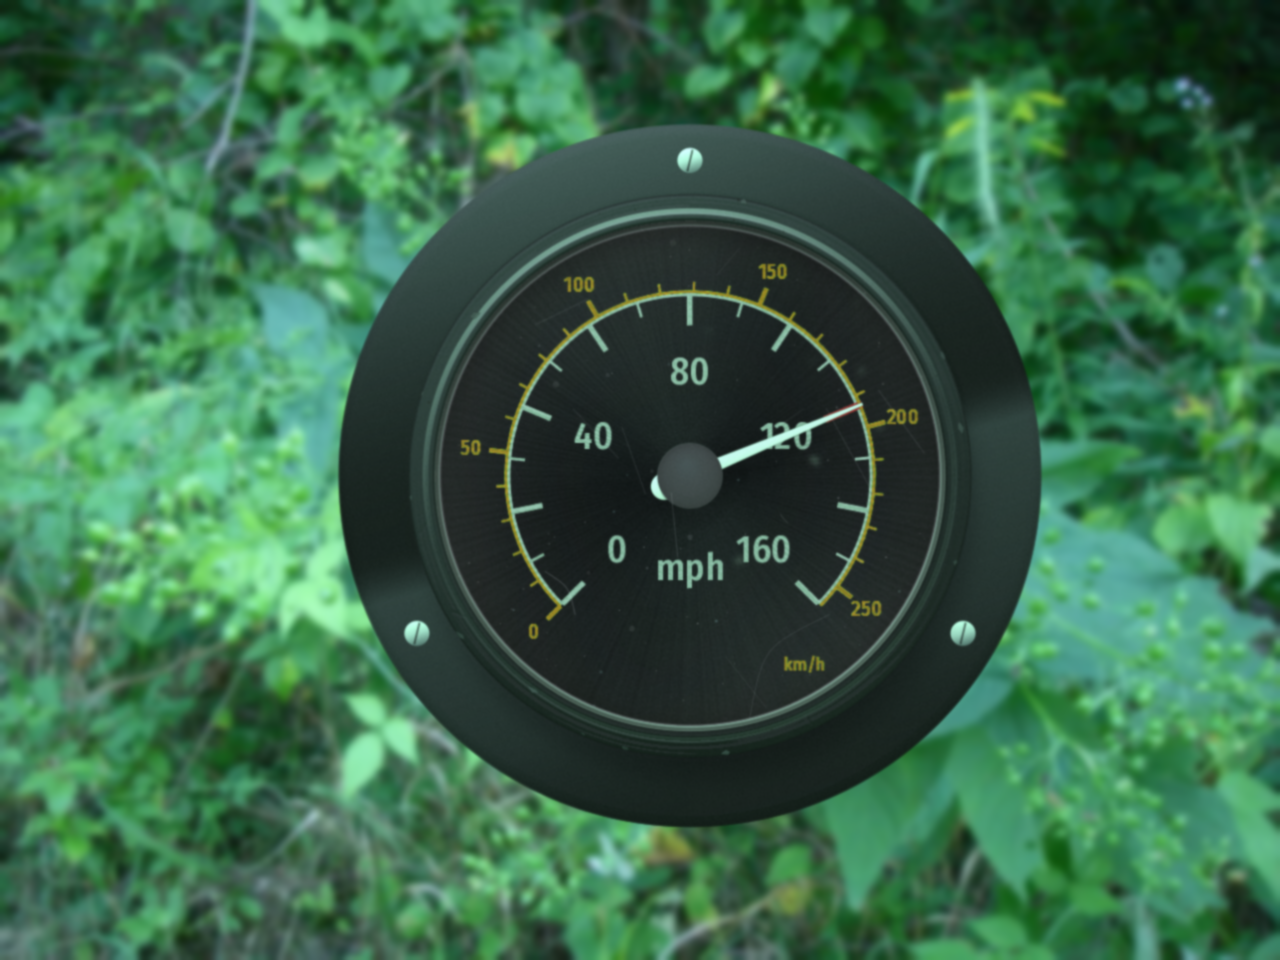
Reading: 120 (mph)
